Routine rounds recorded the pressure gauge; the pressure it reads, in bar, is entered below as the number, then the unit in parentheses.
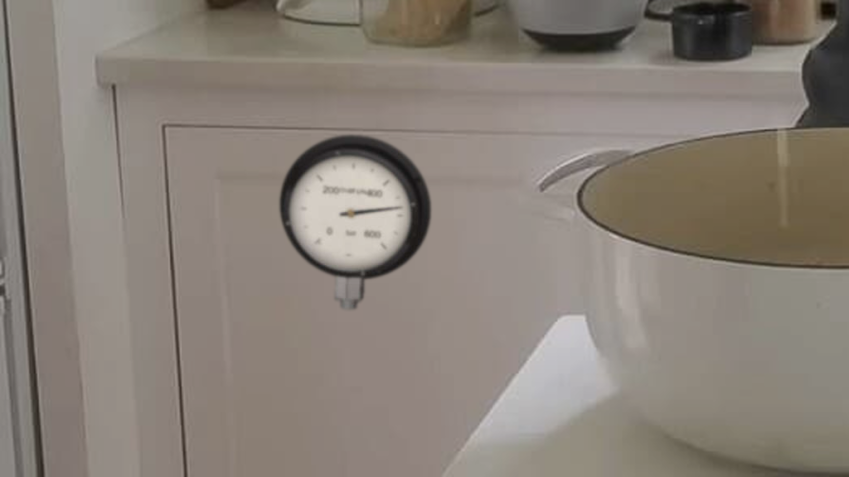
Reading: 475 (bar)
